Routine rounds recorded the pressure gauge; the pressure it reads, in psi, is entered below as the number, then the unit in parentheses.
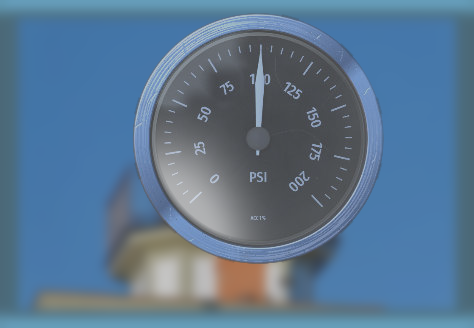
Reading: 100 (psi)
